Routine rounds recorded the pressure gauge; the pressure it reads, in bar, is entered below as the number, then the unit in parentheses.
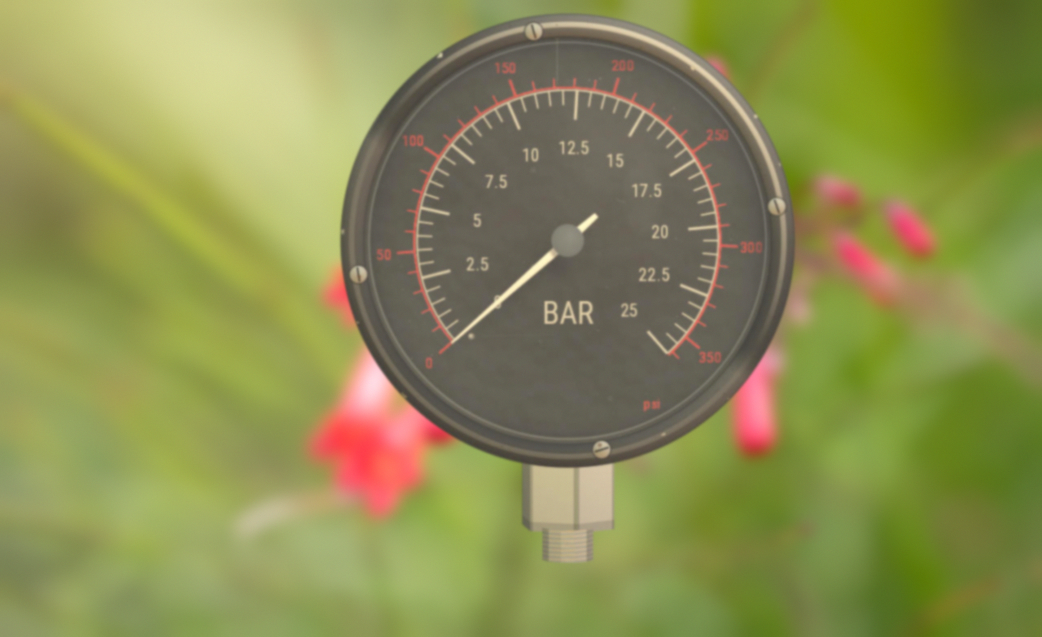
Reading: 0 (bar)
